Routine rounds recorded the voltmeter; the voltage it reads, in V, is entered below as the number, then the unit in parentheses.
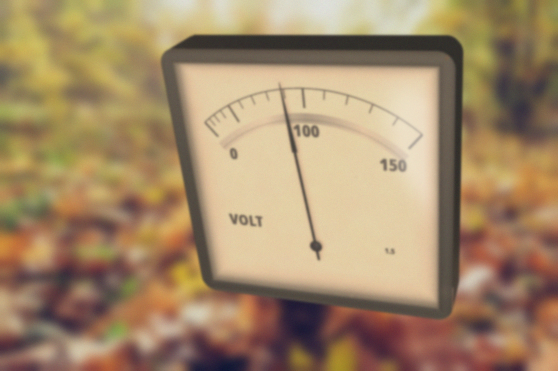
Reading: 90 (V)
